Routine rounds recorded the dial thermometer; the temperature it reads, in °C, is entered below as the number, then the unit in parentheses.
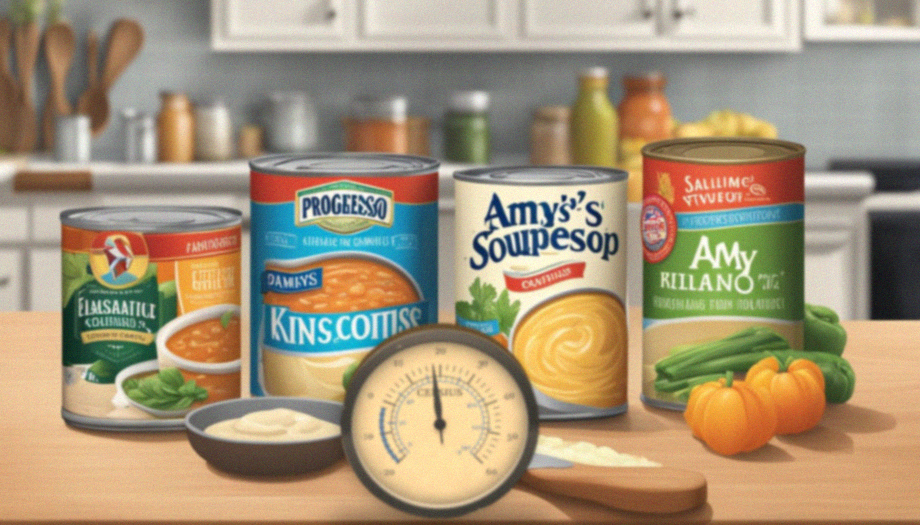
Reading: 18 (°C)
